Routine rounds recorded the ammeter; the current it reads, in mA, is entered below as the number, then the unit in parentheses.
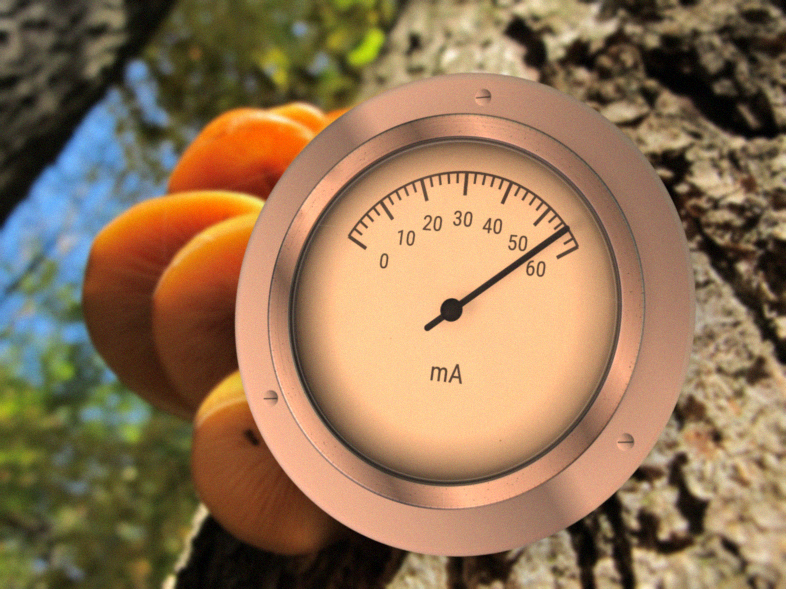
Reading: 56 (mA)
